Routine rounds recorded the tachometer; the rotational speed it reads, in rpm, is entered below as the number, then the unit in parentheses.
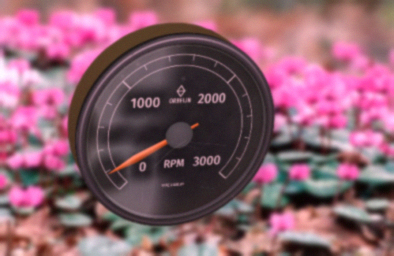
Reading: 200 (rpm)
